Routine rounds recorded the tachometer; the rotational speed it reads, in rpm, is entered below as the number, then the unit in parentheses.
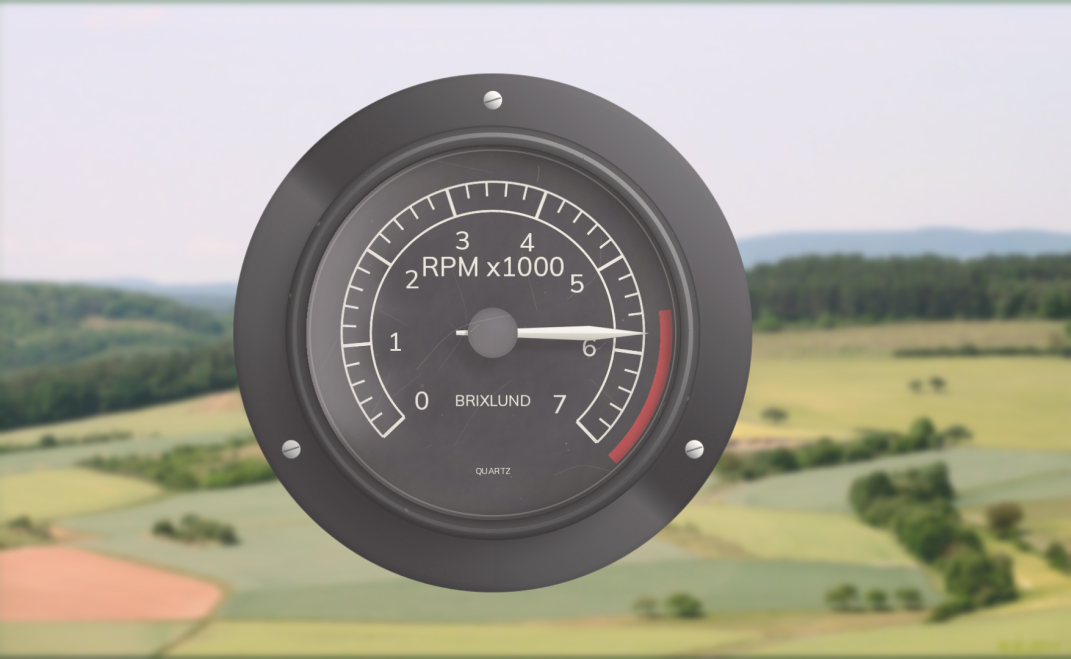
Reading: 5800 (rpm)
